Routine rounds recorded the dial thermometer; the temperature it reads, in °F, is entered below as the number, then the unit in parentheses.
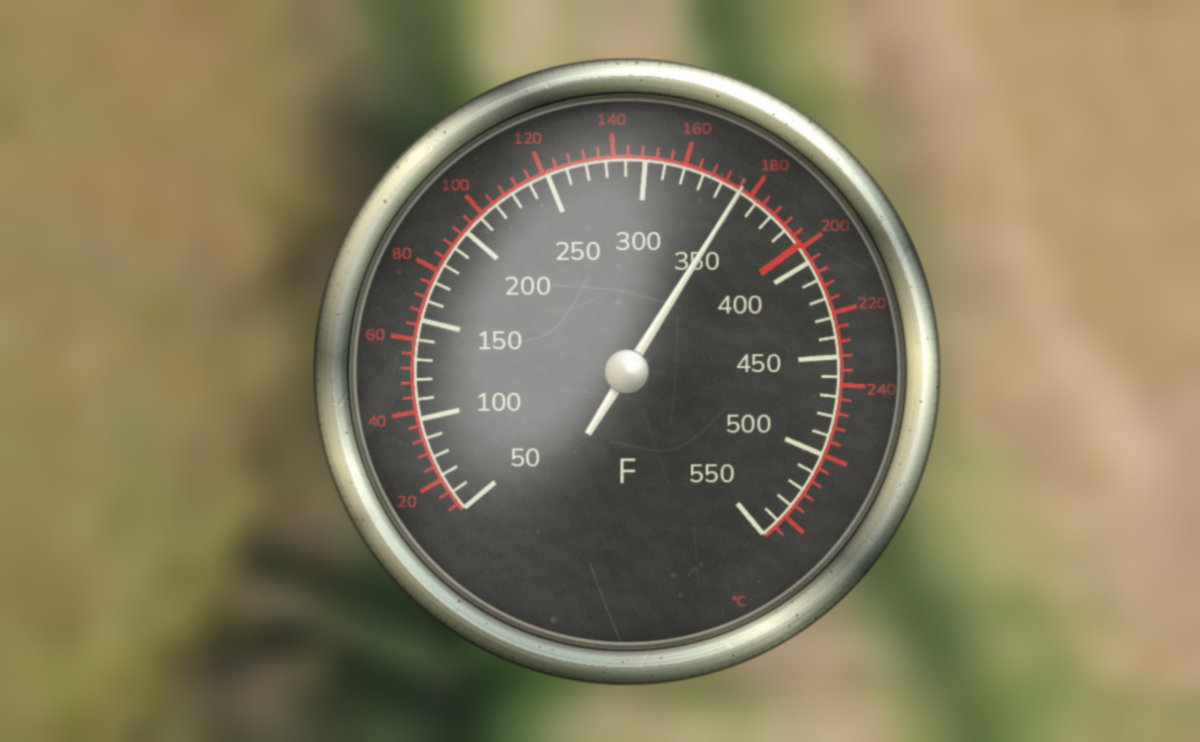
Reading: 350 (°F)
